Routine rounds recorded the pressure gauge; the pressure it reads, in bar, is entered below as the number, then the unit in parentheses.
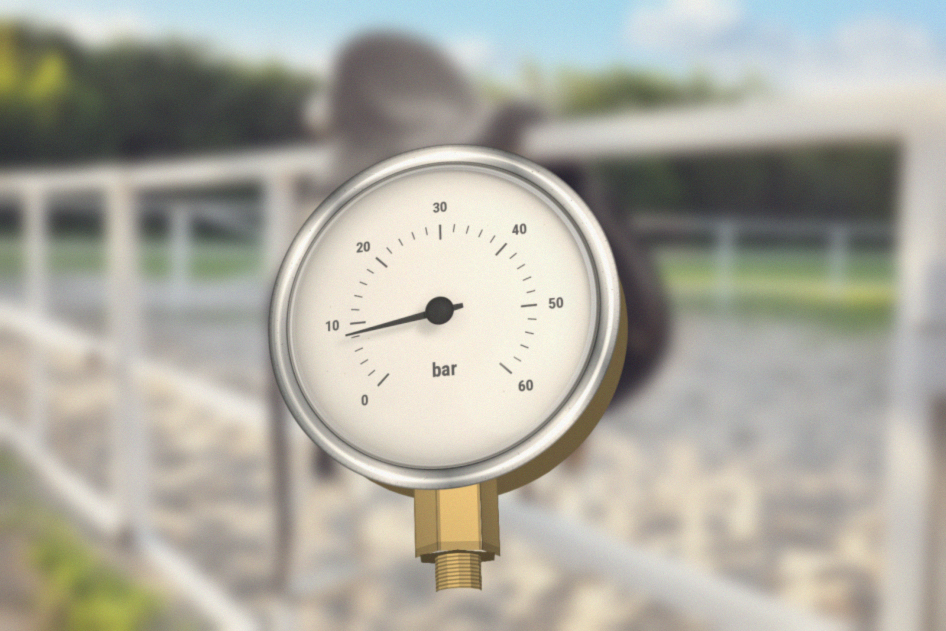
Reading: 8 (bar)
